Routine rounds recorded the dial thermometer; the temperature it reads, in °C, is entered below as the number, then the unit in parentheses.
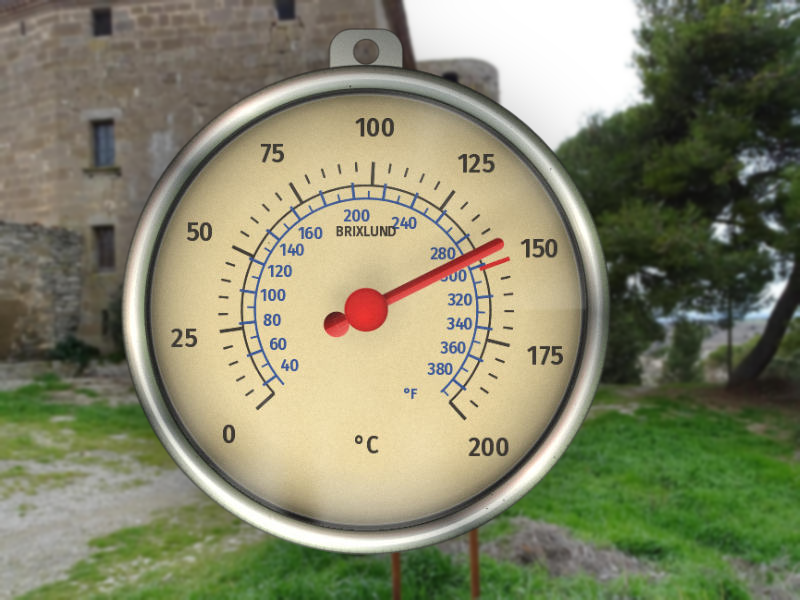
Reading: 145 (°C)
